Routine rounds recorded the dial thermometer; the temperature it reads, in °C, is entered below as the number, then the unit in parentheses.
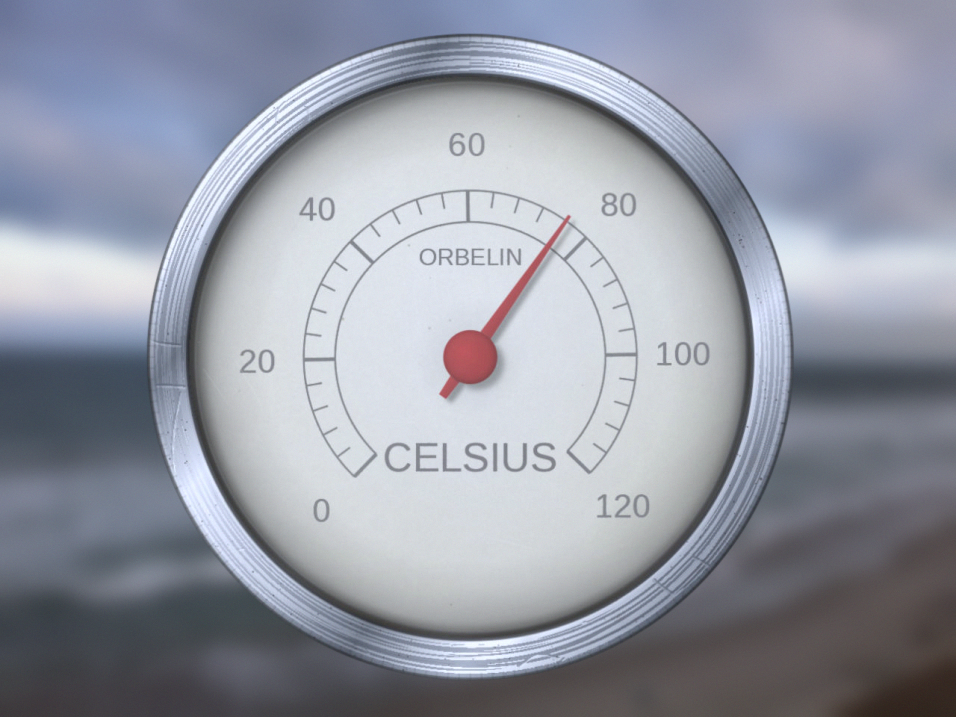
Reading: 76 (°C)
